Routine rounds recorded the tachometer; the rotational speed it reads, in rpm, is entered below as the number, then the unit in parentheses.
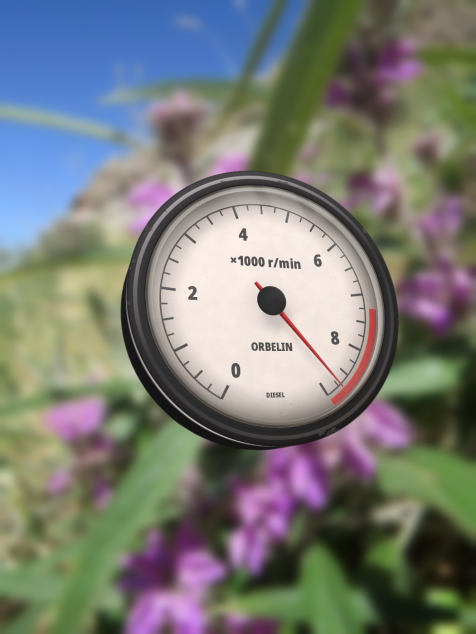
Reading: 8750 (rpm)
